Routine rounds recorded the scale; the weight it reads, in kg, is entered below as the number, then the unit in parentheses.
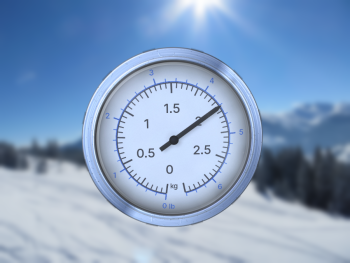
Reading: 2 (kg)
